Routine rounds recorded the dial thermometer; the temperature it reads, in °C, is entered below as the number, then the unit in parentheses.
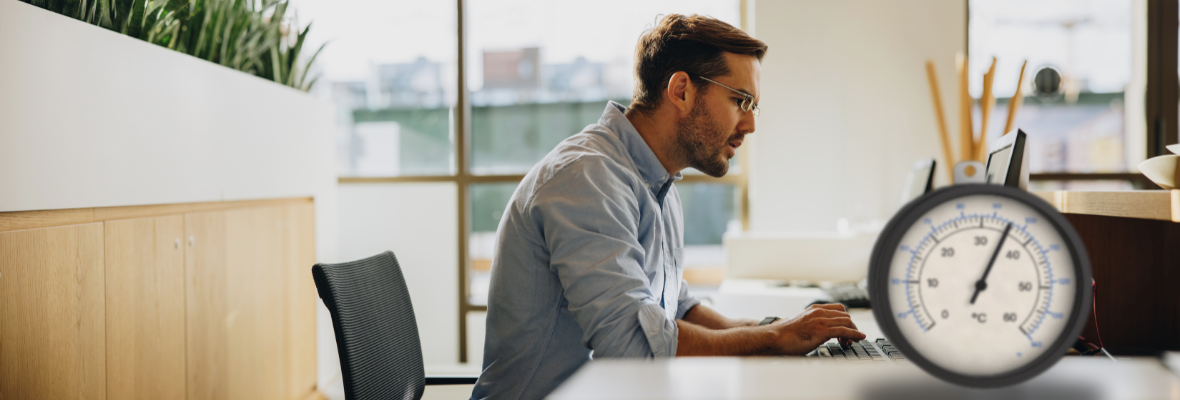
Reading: 35 (°C)
